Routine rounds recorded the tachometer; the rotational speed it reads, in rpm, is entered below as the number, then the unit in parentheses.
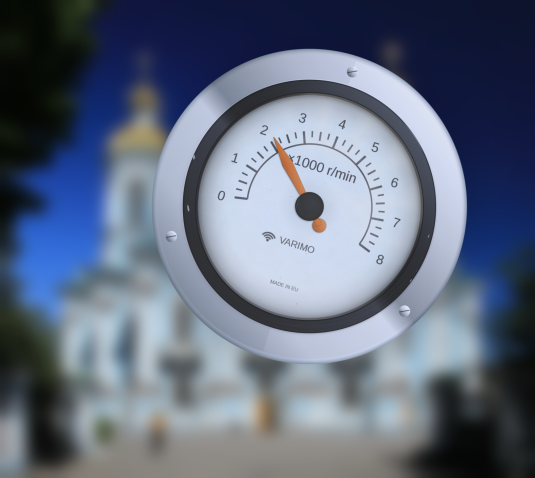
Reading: 2125 (rpm)
